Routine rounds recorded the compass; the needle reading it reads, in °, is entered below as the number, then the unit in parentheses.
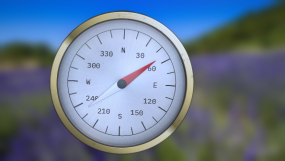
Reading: 52.5 (°)
